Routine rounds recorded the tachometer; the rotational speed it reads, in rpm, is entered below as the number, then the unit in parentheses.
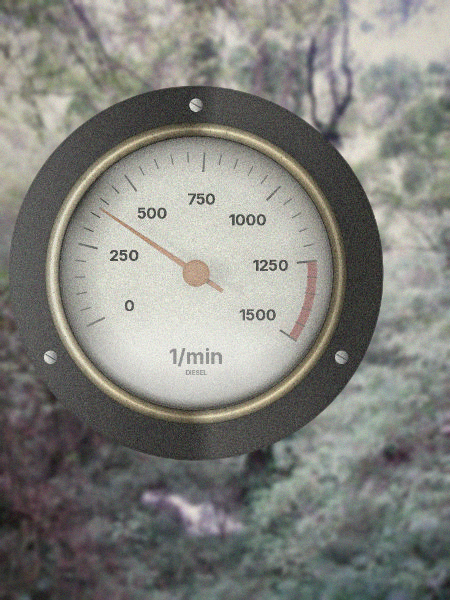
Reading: 375 (rpm)
